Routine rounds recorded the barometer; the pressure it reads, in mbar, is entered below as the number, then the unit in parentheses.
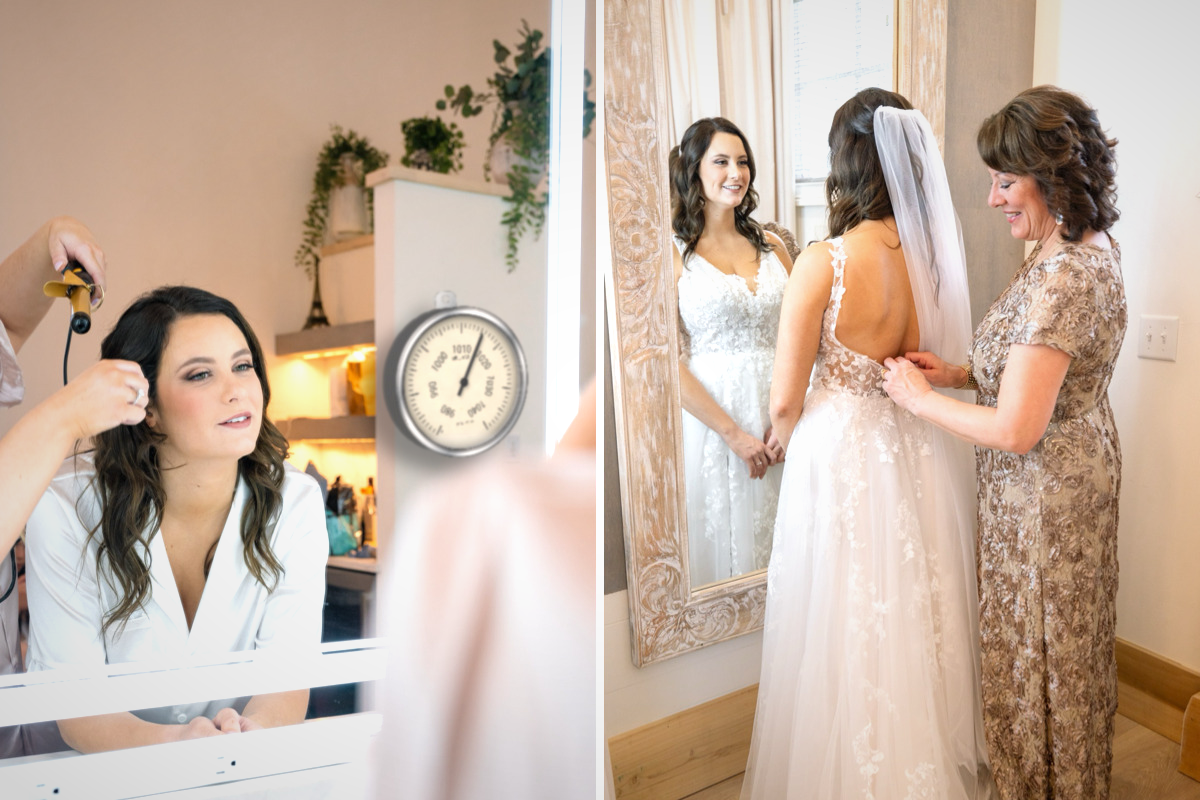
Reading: 1015 (mbar)
